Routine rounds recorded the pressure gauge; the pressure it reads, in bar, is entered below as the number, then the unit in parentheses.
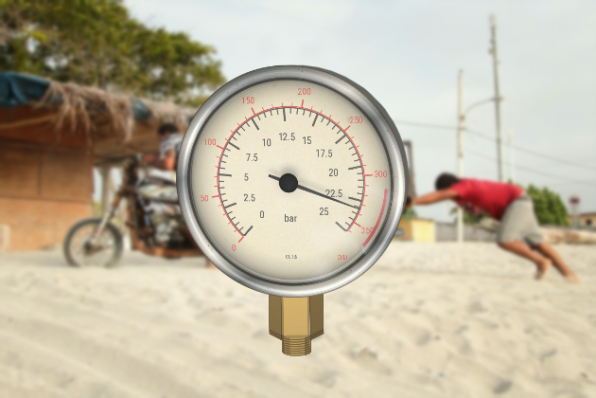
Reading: 23 (bar)
